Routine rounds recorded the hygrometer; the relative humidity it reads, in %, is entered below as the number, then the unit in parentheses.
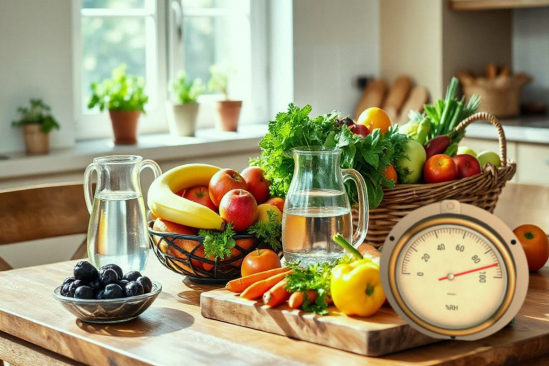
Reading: 90 (%)
